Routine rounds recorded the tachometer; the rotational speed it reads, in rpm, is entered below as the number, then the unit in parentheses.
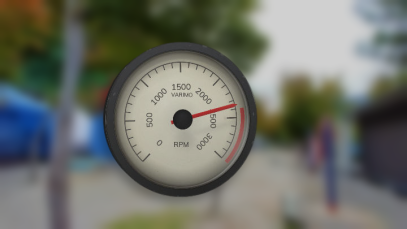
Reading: 2350 (rpm)
